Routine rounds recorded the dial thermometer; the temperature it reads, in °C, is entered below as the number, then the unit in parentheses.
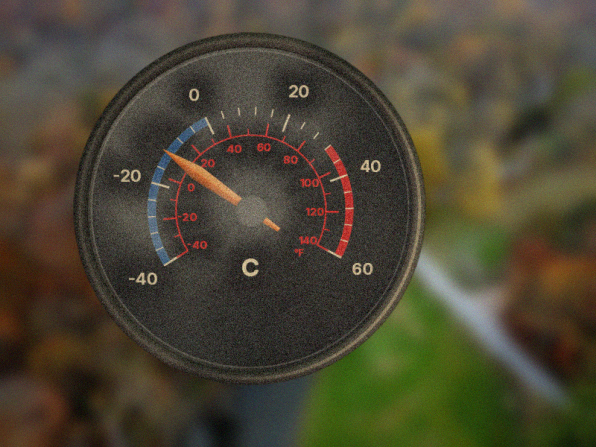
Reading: -12 (°C)
